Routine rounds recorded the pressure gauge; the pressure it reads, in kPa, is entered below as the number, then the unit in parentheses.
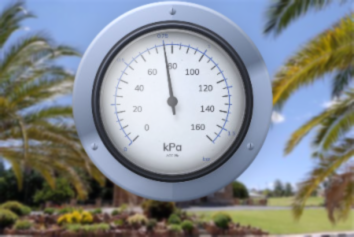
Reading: 75 (kPa)
